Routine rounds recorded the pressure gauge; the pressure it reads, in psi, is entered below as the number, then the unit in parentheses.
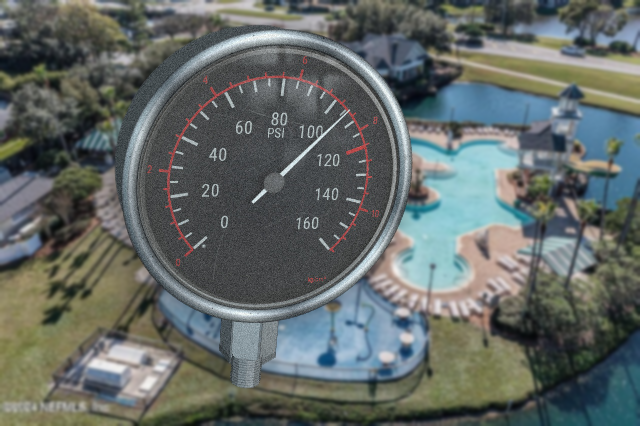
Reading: 105 (psi)
